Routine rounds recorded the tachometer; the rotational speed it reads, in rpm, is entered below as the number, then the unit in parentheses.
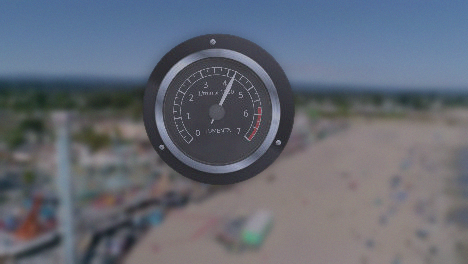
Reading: 4250 (rpm)
